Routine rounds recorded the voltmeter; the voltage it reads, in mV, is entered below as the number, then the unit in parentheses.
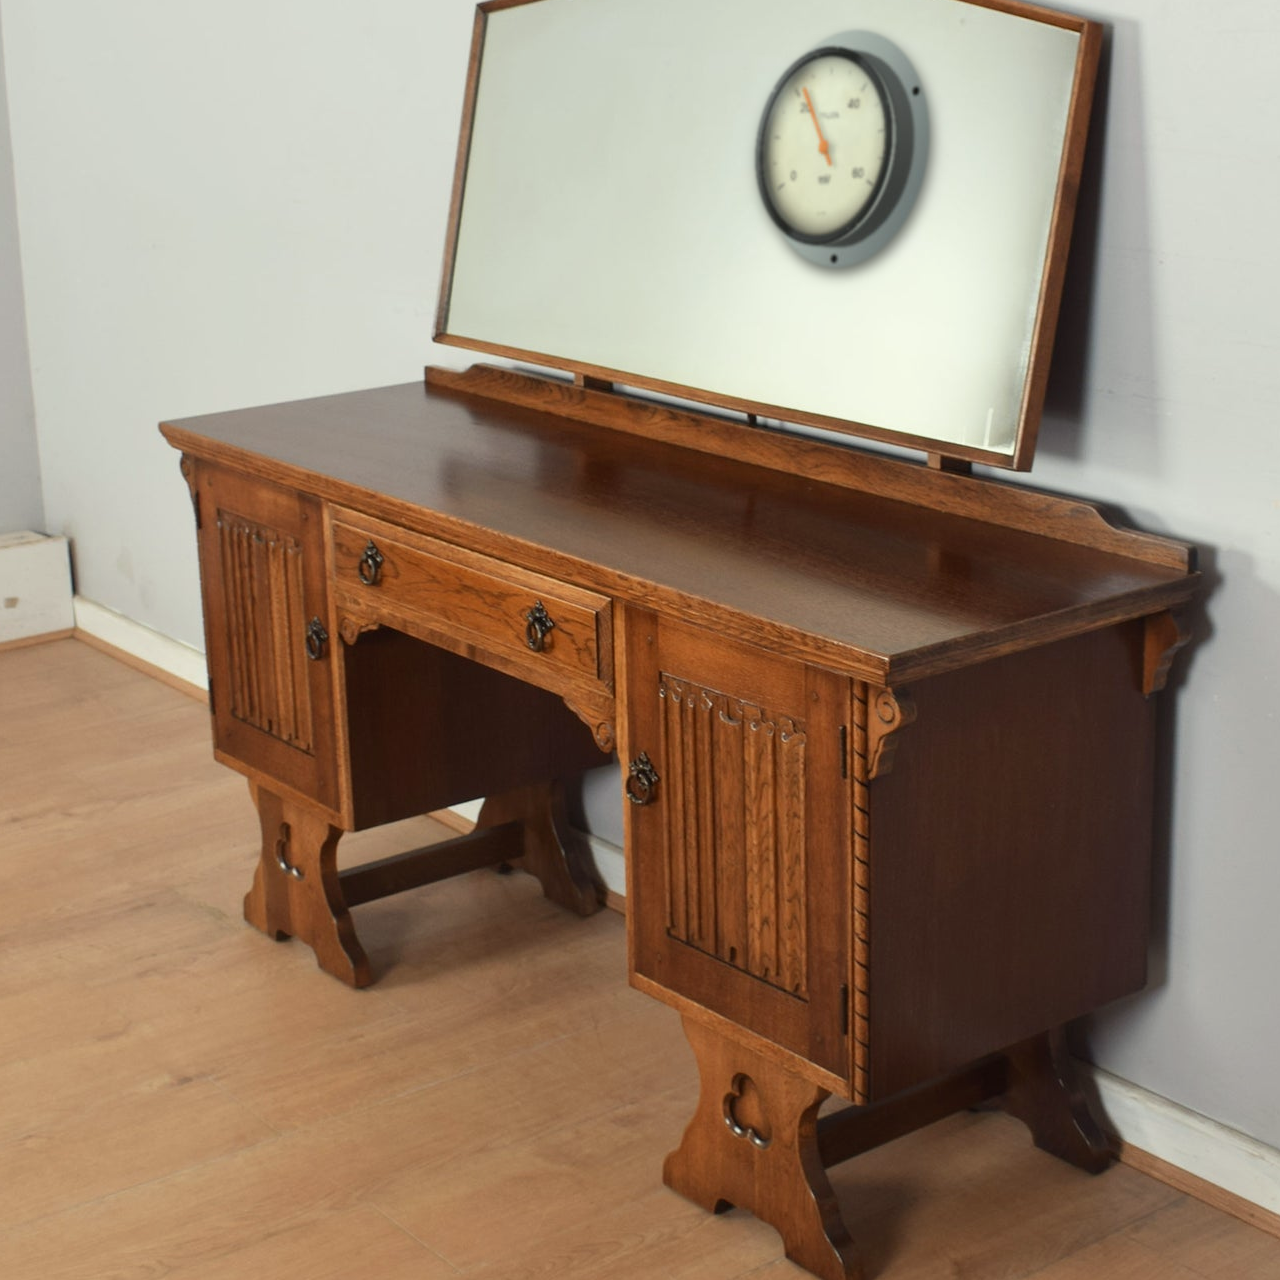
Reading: 22.5 (mV)
